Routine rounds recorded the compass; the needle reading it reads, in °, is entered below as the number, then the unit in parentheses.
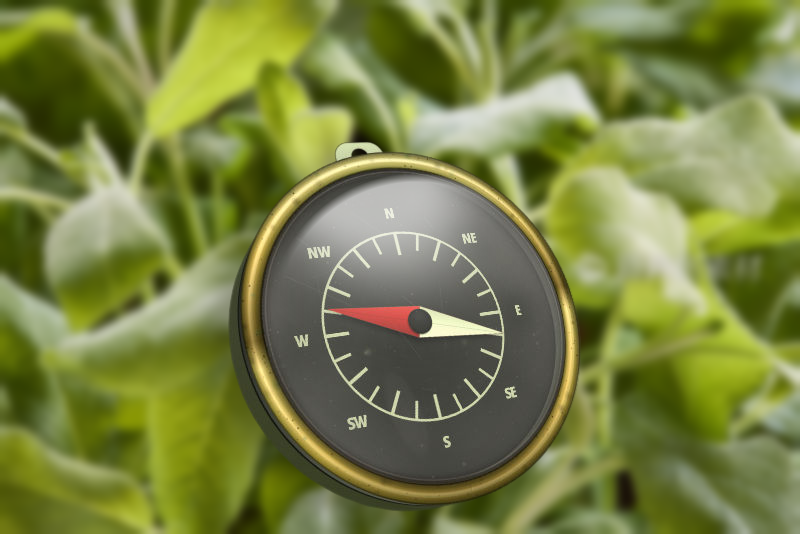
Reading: 285 (°)
